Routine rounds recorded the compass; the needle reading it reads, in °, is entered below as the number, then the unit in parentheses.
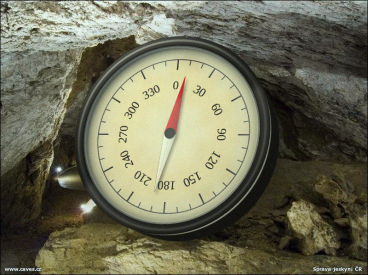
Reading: 10 (°)
